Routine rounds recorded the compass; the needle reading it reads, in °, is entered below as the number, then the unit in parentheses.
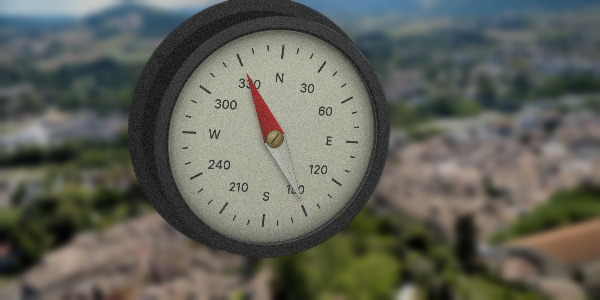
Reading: 330 (°)
